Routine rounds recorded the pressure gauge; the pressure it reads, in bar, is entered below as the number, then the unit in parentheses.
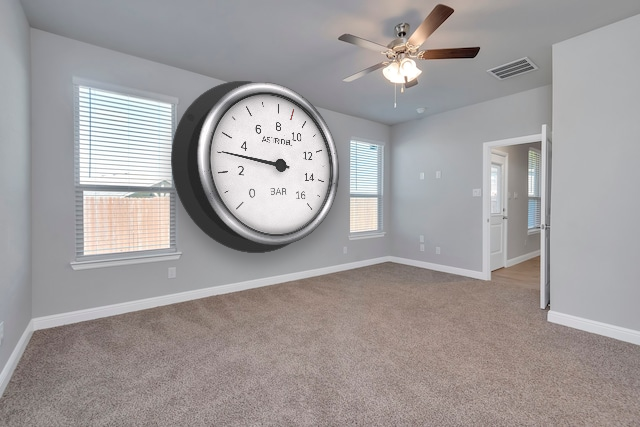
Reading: 3 (bar)
